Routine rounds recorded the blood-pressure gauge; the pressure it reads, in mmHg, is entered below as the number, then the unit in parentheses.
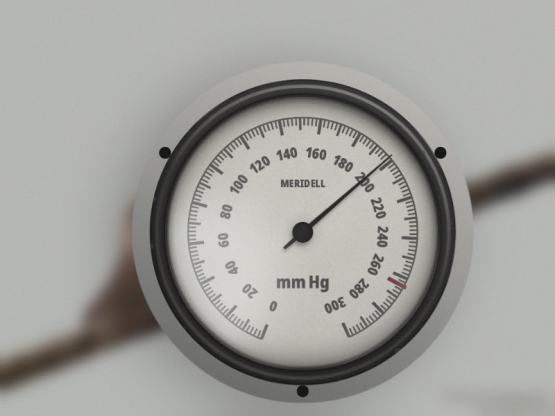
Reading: 198 (mmHg)
